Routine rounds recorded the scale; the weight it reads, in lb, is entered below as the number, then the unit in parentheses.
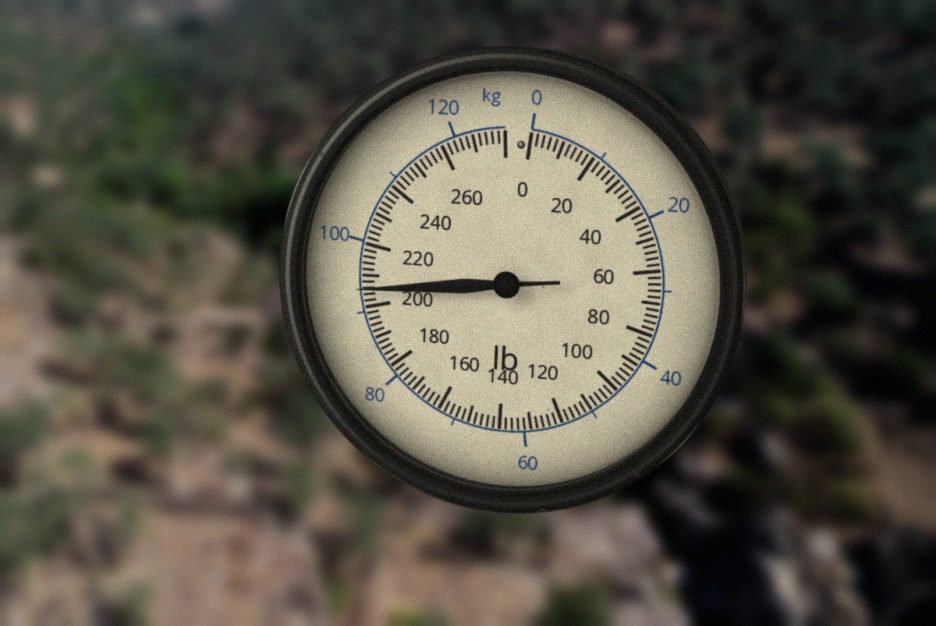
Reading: 206 (lb)
